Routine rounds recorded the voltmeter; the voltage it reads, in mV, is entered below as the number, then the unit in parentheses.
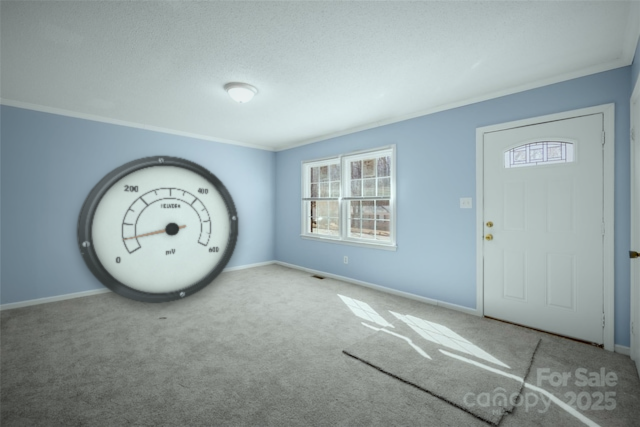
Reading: 50 (mV)
